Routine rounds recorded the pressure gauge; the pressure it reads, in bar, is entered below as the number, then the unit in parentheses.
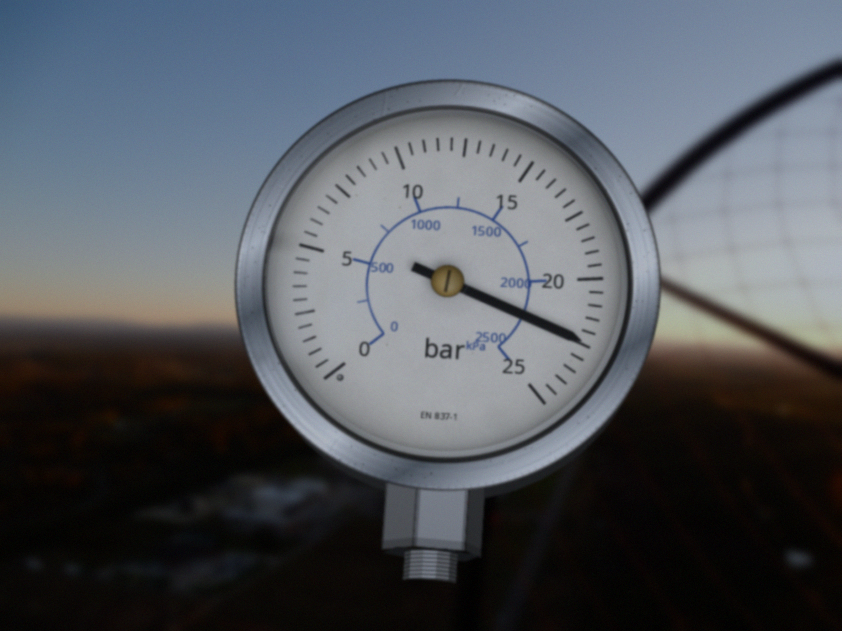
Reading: 22.5 (bar)
